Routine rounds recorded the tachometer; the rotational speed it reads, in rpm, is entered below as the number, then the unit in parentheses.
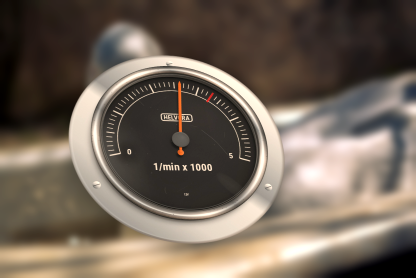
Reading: 2600 (rpm)
